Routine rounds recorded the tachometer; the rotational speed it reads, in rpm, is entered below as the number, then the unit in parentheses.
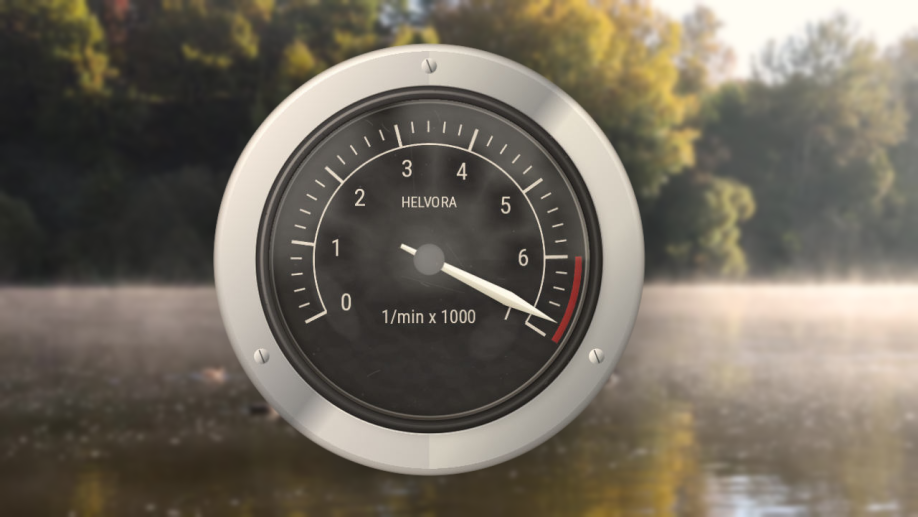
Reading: 6800 (rpm)
